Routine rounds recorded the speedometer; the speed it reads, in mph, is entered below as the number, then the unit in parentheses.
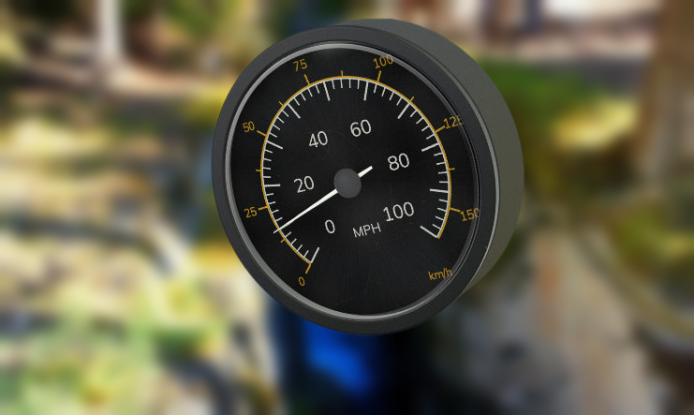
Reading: 10 (mph)
